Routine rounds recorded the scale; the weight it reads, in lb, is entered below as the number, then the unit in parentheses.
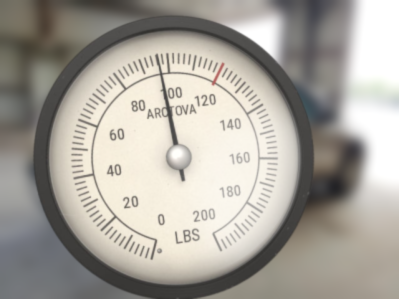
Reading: 96 (lb)
